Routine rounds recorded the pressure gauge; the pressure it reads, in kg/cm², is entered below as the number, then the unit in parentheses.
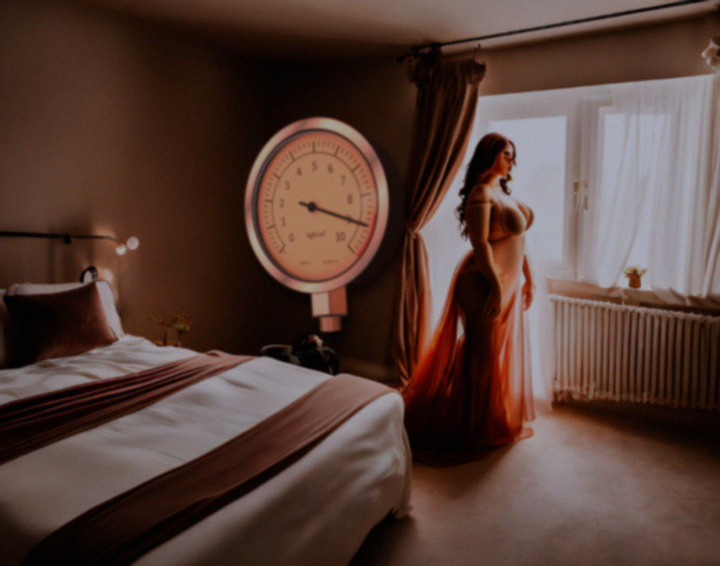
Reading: 9 (kg/cm²)
